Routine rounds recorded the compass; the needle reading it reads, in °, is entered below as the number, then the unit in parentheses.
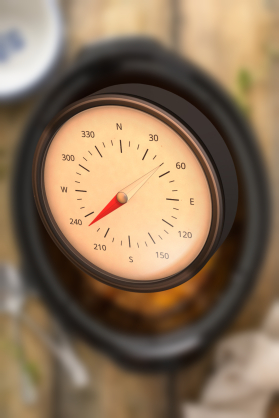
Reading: 230 (°)
